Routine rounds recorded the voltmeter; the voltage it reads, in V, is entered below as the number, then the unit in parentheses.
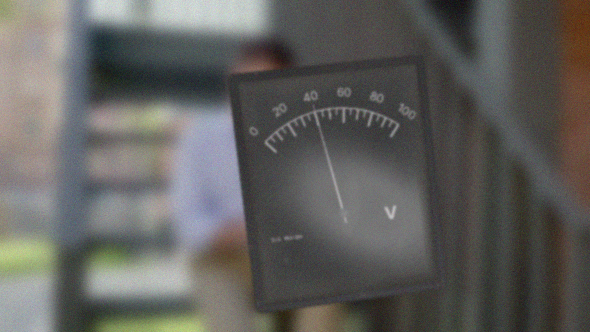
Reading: 40 (V)
